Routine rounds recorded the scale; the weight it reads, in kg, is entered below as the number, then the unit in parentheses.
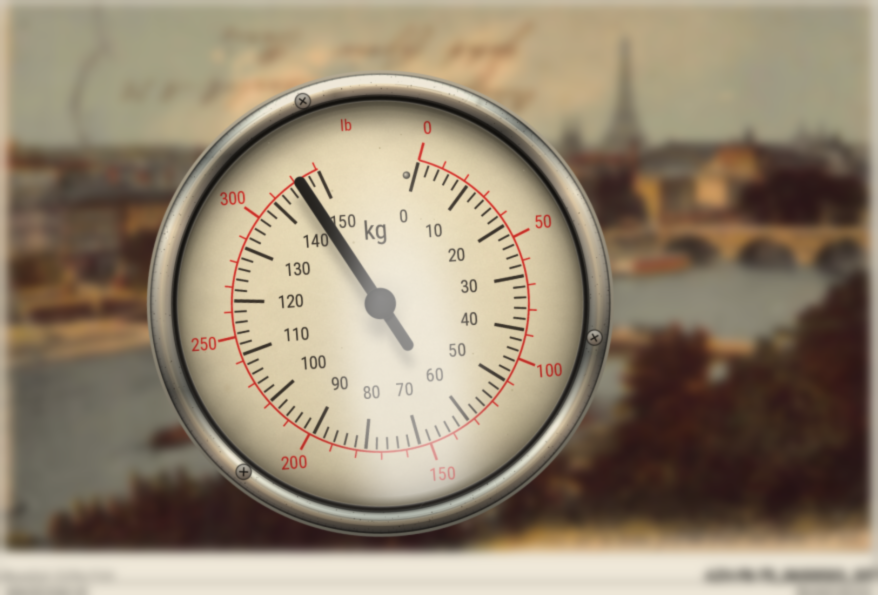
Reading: 146 (kg)
